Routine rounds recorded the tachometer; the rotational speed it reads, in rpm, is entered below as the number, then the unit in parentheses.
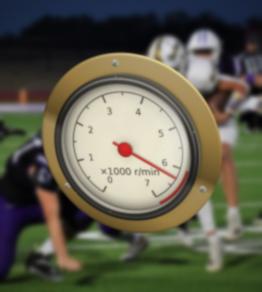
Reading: 6250 (rpm)
